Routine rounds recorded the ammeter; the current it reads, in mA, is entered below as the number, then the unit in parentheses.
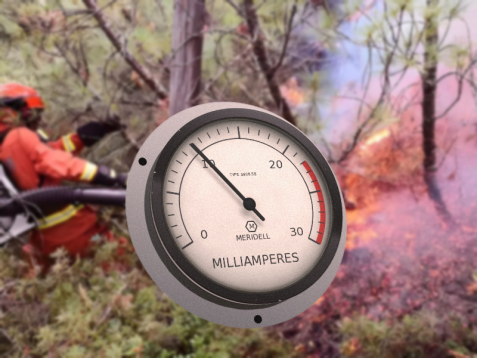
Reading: 10 (mA)
